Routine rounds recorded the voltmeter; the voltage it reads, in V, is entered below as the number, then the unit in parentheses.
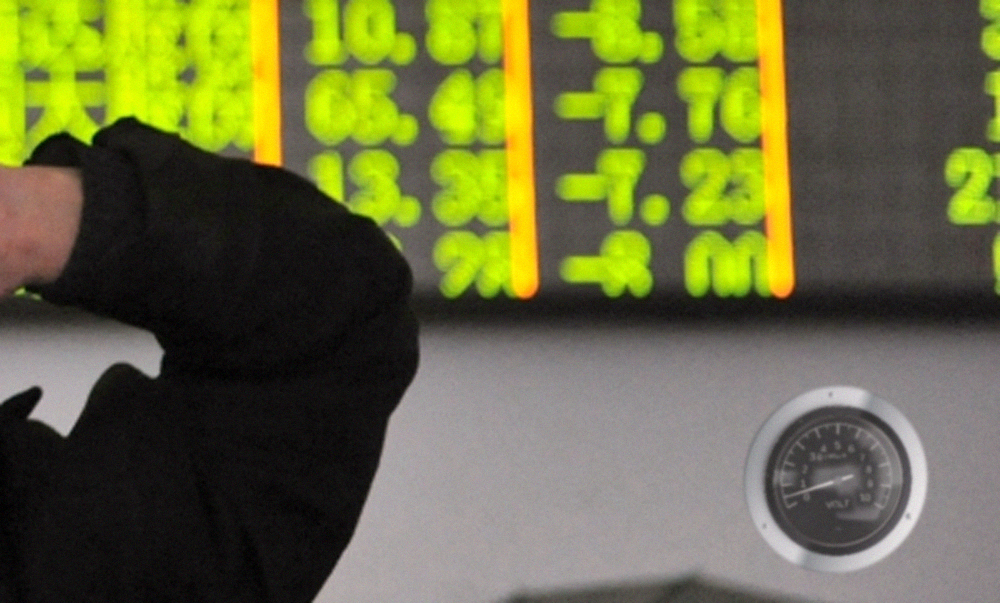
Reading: 0.5 (V)
